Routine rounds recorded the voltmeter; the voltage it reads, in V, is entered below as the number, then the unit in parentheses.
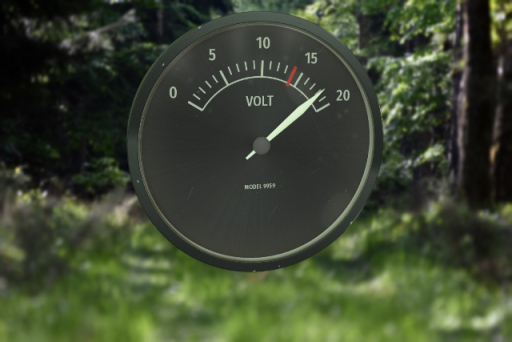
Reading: 18 (V)
